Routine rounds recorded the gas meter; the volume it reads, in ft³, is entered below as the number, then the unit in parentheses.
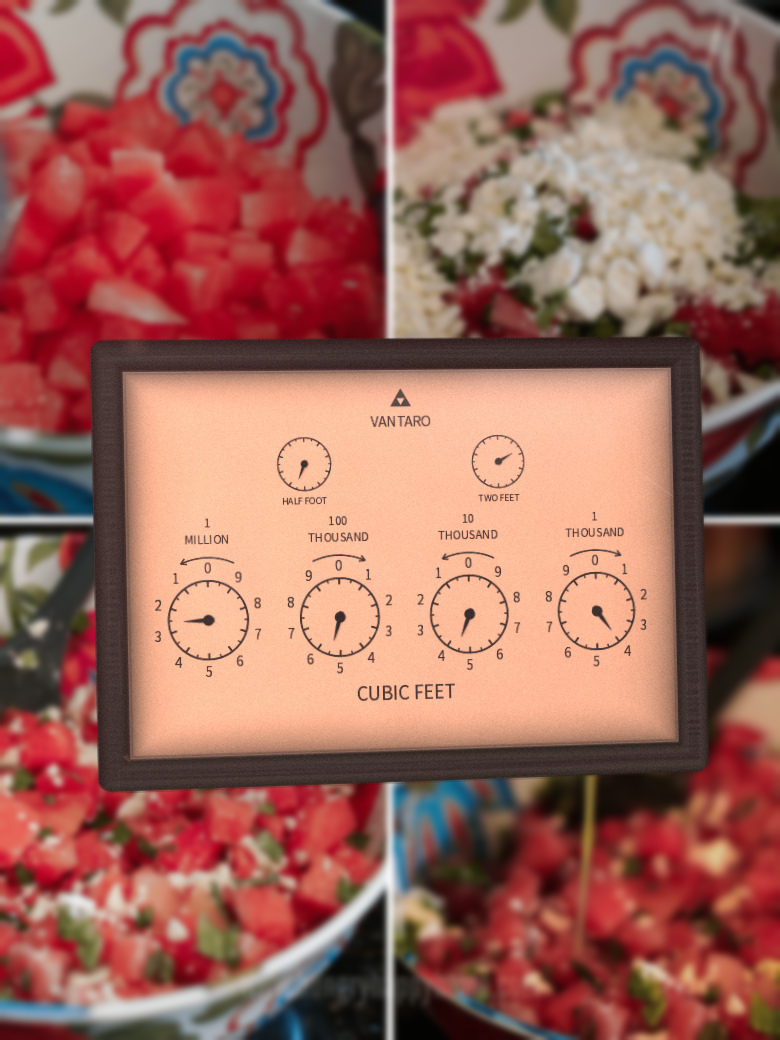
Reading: 254400 (ft³)
